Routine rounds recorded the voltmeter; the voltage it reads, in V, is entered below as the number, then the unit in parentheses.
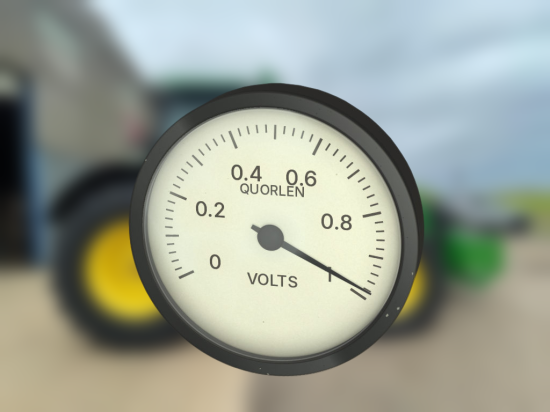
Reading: 0.98 (V)
